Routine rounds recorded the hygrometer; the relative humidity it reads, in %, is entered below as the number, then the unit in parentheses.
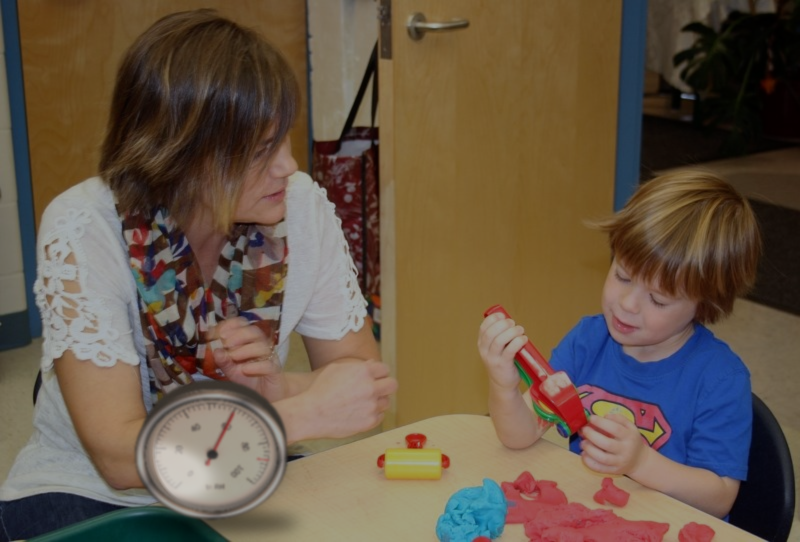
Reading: 60 (%)
